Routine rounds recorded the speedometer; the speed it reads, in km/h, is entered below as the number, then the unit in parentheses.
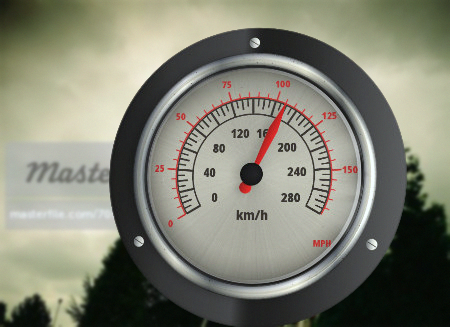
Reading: 170 (km/h)
